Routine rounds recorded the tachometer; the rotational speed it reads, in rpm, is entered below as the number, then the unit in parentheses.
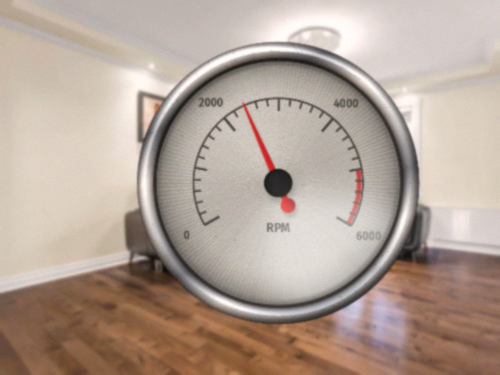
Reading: 2400 (rpm)
